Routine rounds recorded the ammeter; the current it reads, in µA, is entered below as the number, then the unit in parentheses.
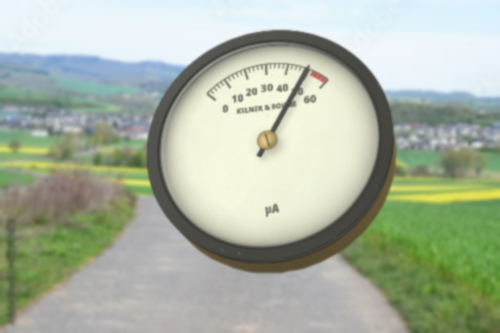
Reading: 50 (µA)
